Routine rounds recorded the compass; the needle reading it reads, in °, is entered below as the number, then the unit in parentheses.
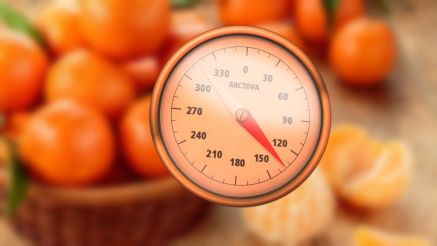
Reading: 135 (°)
